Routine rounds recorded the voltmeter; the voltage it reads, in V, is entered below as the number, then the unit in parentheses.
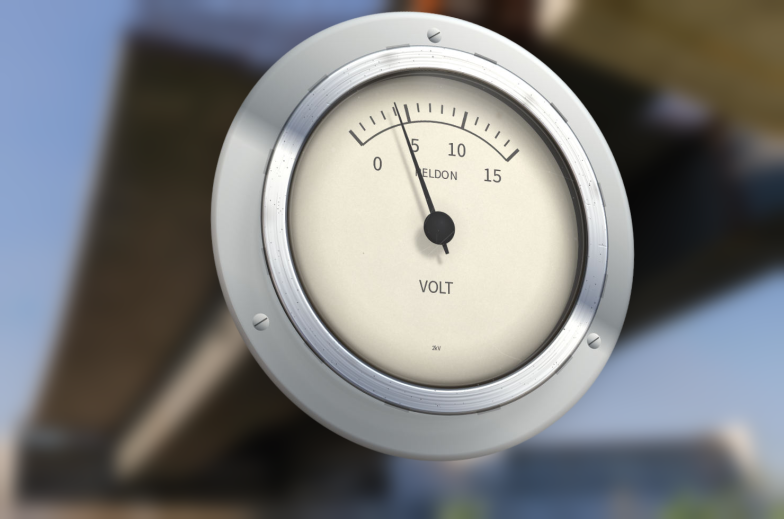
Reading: 4 (V)
